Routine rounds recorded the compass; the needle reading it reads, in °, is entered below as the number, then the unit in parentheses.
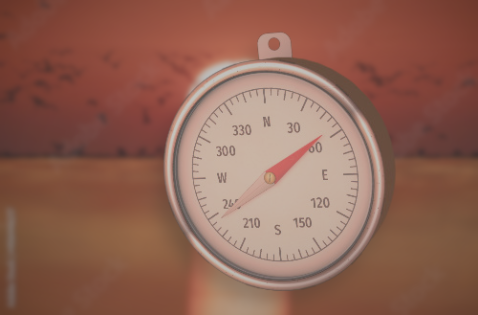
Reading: 55 (°)
